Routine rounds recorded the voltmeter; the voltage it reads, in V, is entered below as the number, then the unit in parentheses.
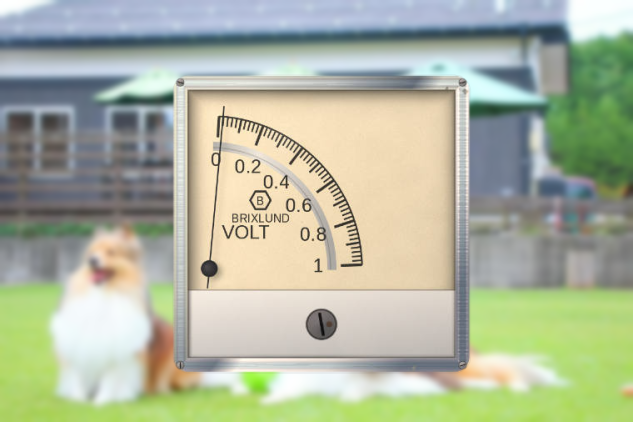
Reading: 0.02 (V)
